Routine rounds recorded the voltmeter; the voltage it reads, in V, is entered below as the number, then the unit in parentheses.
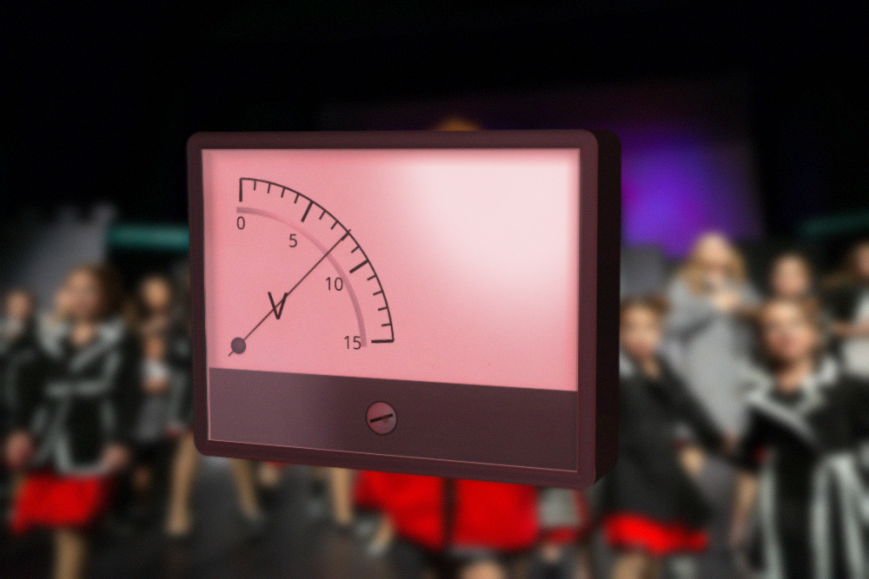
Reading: 8 (V)
